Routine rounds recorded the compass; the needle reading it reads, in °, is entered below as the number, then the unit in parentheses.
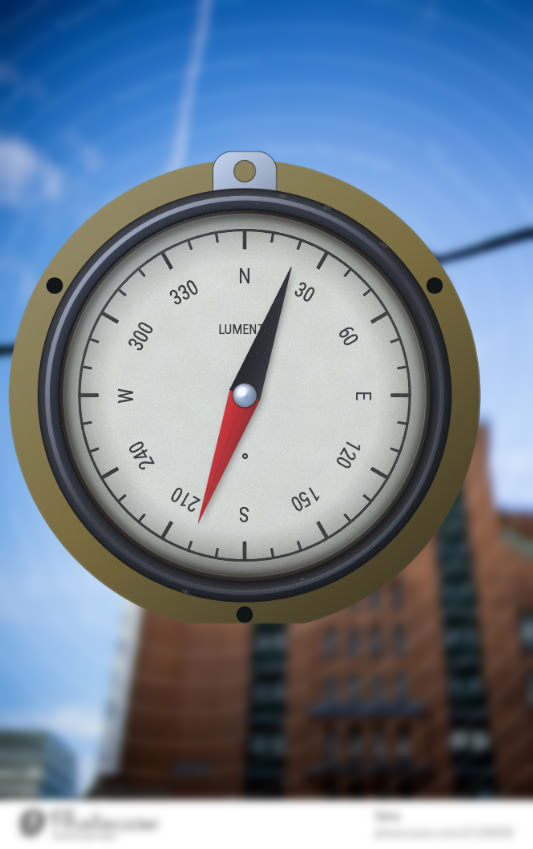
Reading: 200 (°)
